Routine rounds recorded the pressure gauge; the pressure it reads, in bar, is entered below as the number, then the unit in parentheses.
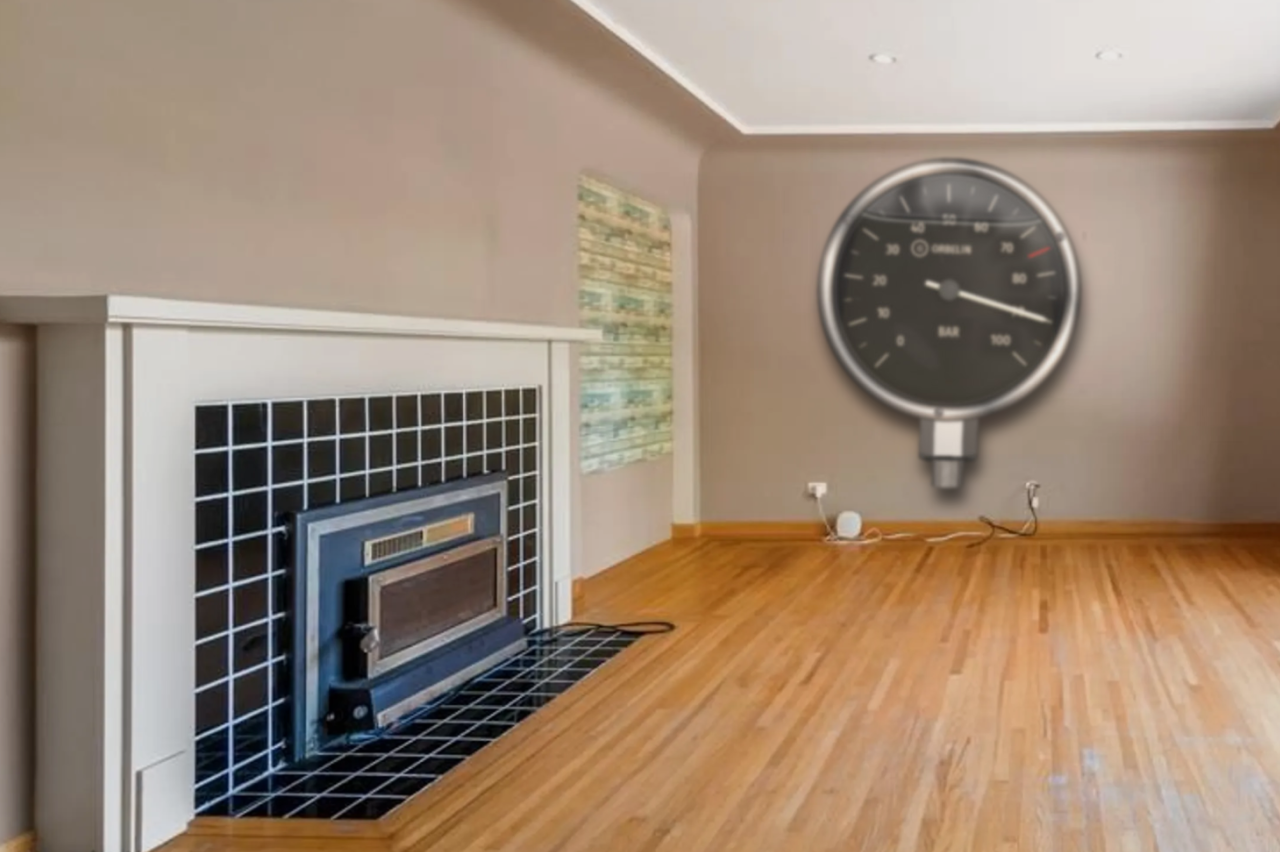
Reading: 90 (bar)
